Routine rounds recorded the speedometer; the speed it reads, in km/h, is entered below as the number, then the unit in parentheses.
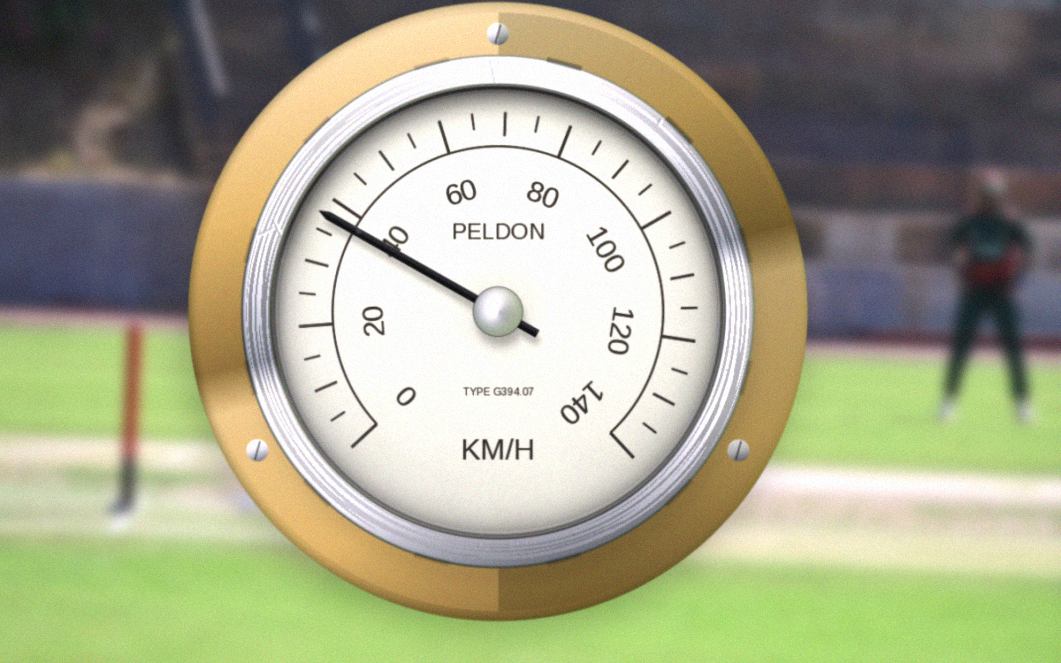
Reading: 37.5 (km/h)
